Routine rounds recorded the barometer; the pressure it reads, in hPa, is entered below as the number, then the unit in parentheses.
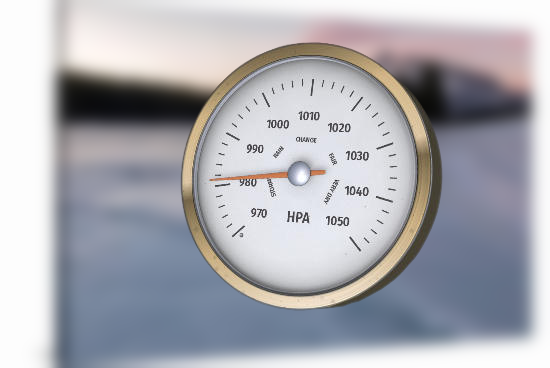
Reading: 981 (hPa)
